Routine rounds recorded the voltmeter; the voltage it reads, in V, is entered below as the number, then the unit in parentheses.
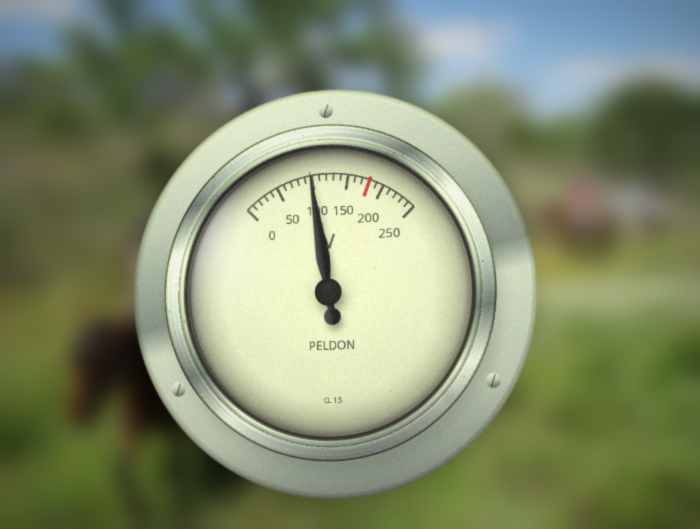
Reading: 100 (V)
